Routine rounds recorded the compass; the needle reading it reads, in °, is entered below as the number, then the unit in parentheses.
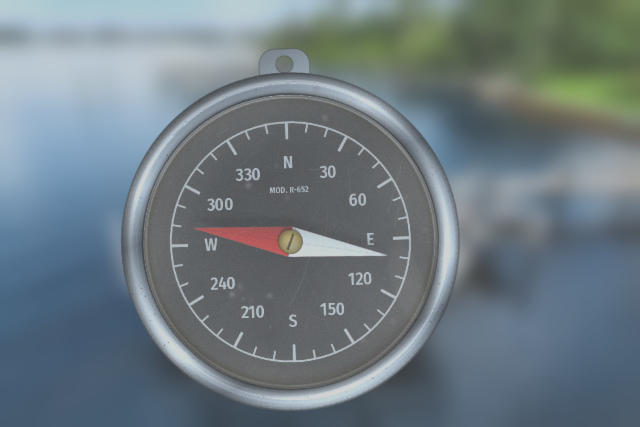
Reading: 280 (°)
